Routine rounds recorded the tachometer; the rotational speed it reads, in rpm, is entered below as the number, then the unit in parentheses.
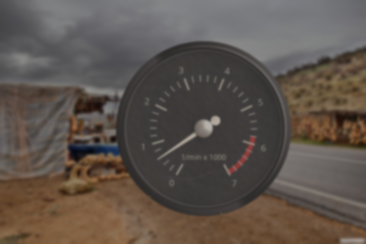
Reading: 600 (rpm)
